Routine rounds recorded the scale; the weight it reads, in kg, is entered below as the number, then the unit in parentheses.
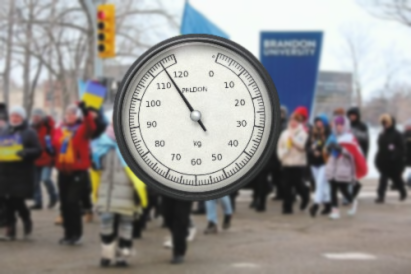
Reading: 115 (kg)
